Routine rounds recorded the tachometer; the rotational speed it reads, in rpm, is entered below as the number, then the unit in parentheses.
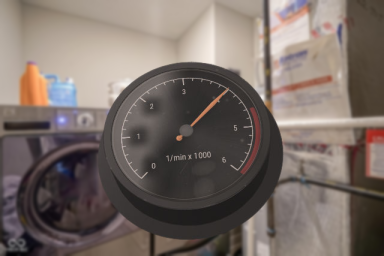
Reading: 4000 (rpm)
